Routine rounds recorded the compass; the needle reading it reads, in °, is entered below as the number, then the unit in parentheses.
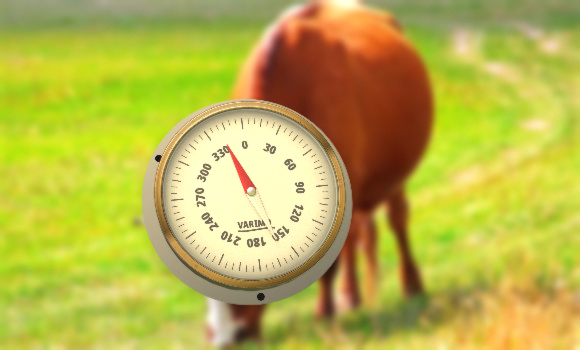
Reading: 340 (°)
